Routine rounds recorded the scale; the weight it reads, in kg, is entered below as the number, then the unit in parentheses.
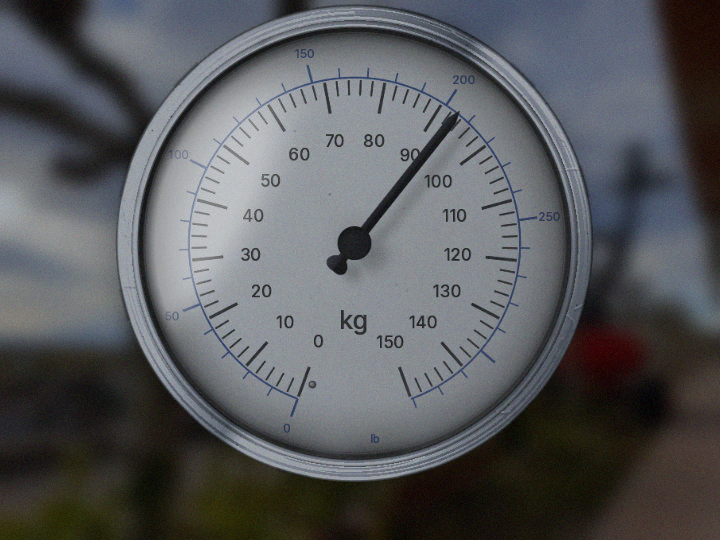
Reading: 93 (kg)
